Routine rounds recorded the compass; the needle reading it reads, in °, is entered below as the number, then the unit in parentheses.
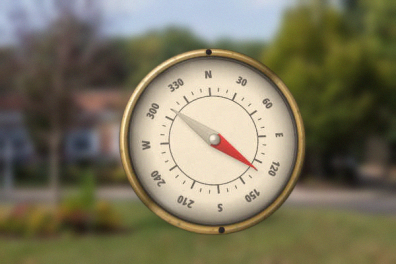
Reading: 130 (°)
